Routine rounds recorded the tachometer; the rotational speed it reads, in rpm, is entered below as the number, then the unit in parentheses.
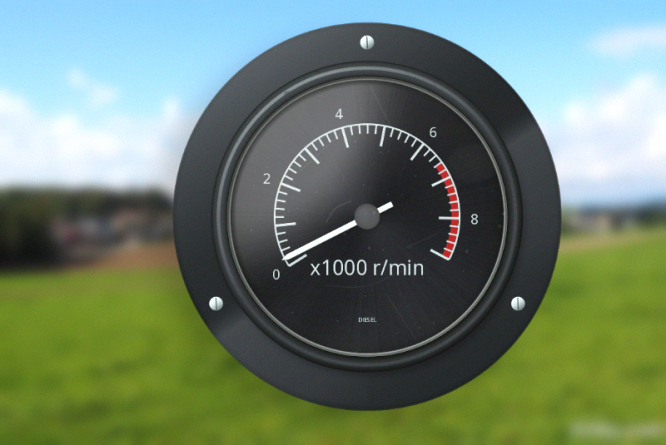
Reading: 200 (rpm)
